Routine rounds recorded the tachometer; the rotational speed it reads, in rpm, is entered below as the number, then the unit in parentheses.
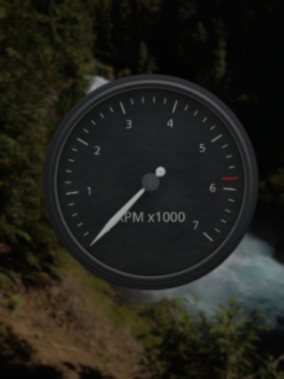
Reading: 0 (rpm)
